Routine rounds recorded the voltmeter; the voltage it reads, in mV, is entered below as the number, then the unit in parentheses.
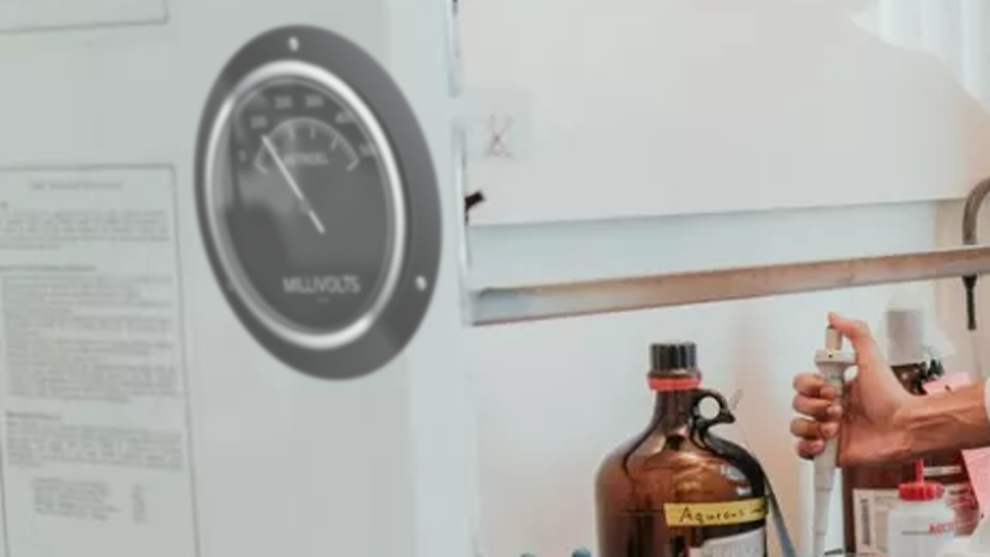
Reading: 100 (mV)
